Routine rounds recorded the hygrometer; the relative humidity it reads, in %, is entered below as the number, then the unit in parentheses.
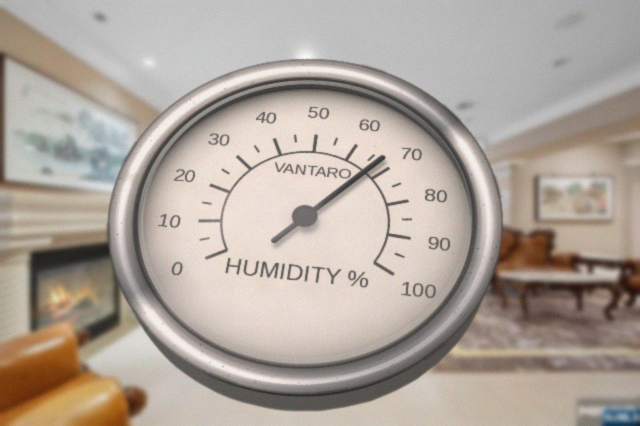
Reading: 67.5 (%)
